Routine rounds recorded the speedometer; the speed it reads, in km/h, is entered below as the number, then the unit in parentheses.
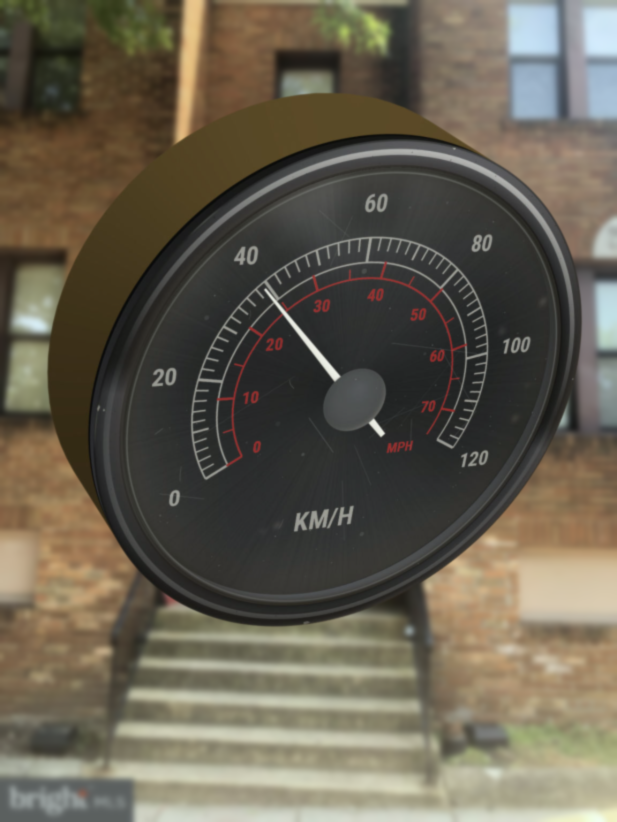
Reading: 39 (km/h)
